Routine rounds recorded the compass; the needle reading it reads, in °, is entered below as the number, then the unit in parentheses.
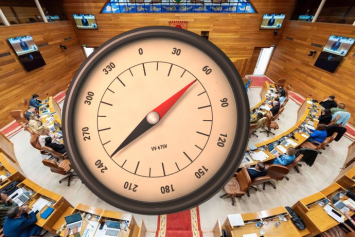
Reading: 60 (°)
